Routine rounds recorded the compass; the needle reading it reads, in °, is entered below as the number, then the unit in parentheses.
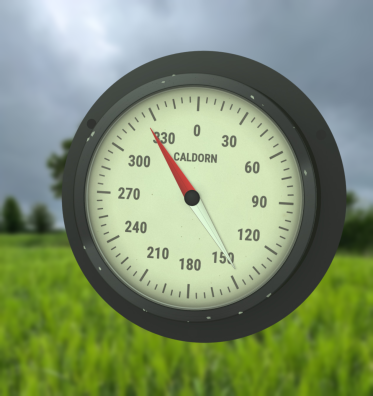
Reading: 325 (°)
